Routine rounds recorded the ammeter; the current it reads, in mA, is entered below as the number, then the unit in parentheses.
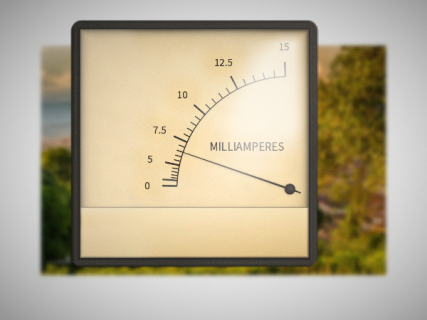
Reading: 6.5 (mA)
